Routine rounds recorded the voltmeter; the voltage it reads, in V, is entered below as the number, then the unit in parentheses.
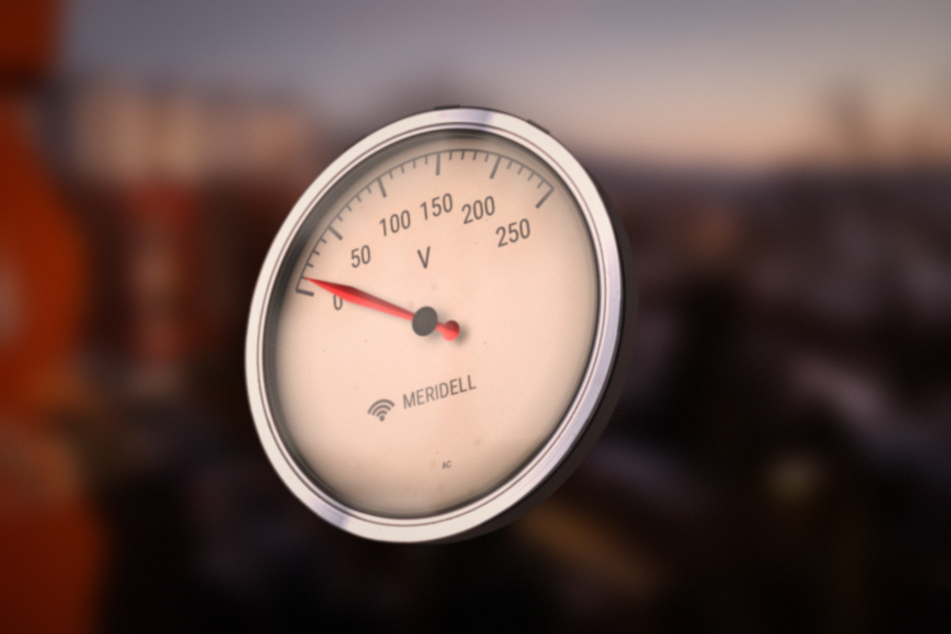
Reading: 10 (V)
